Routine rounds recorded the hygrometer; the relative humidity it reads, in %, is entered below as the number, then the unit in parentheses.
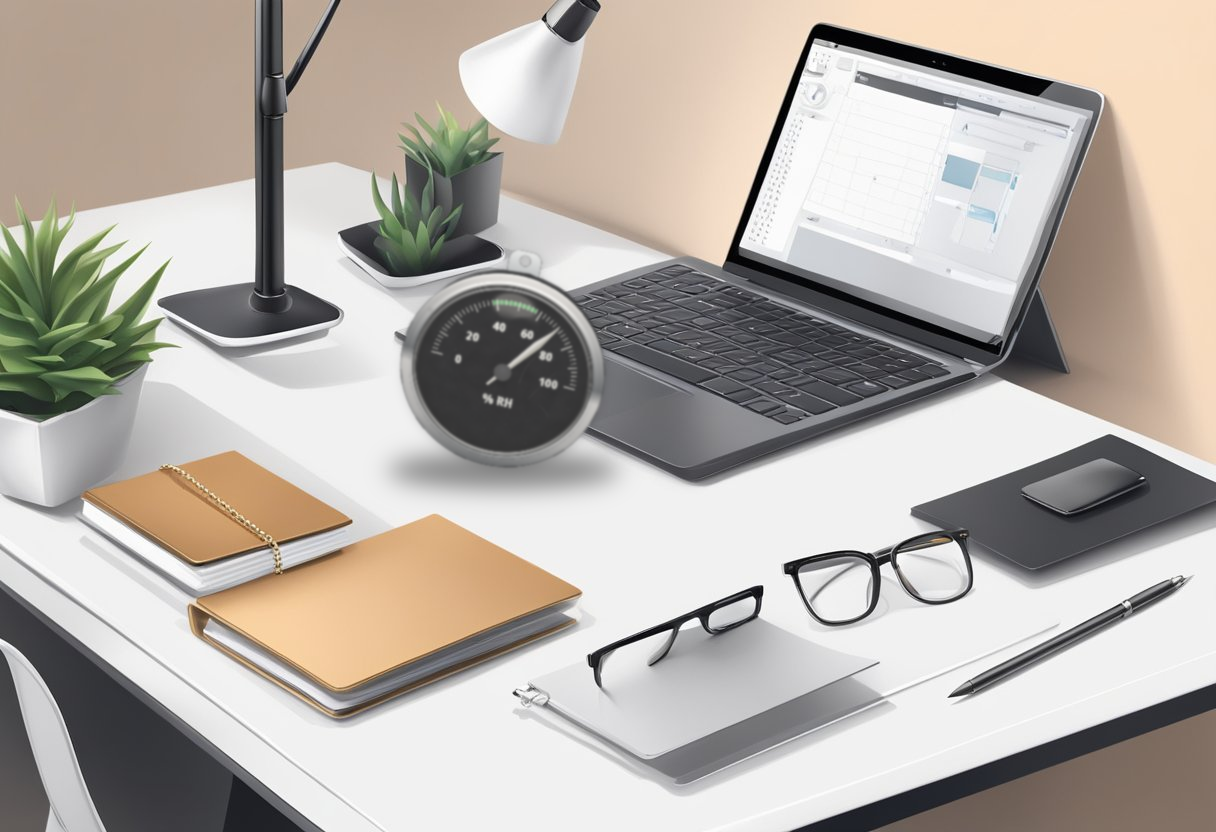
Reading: 70 (%)
